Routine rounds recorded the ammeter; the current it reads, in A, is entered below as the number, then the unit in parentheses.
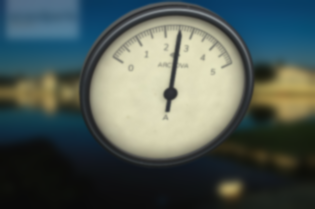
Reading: 2.5 (A)
